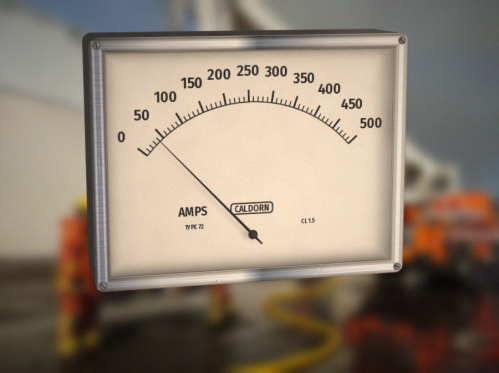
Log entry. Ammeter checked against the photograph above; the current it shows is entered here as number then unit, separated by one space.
40 A
